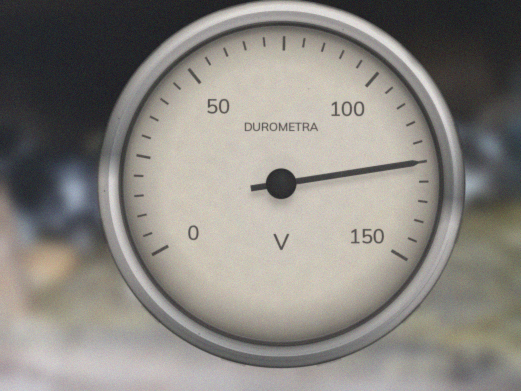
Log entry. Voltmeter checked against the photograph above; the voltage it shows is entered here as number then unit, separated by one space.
125 V
